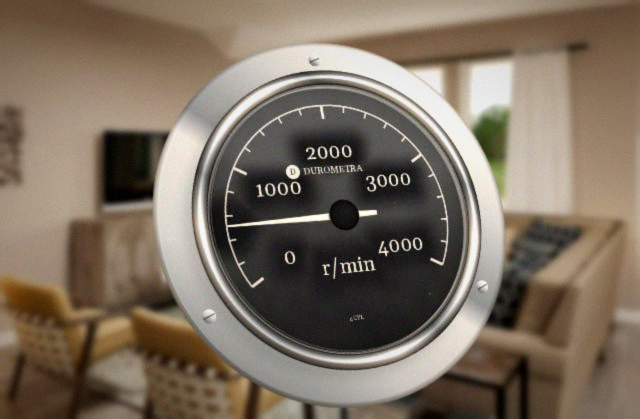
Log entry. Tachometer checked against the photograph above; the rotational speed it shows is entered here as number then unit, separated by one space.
500 rpm
